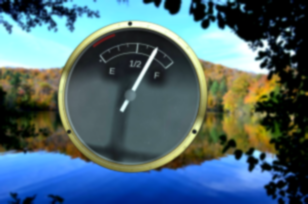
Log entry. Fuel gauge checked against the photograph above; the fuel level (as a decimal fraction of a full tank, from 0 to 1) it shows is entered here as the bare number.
0.75
